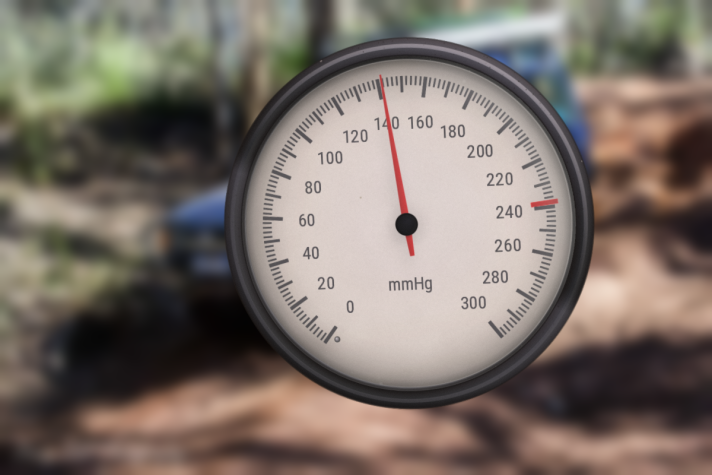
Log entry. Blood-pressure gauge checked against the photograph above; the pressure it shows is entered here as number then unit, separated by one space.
142 mmHg
